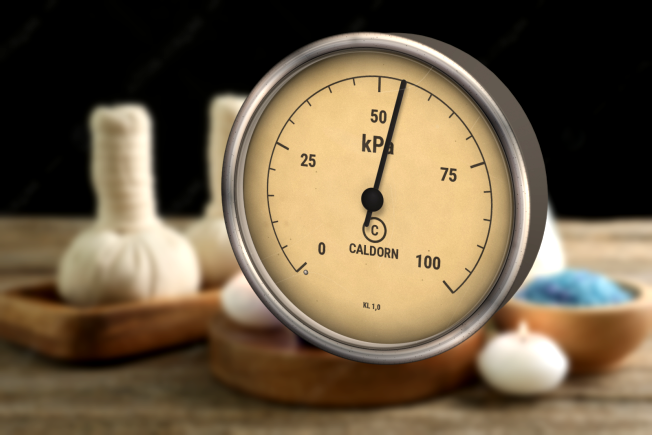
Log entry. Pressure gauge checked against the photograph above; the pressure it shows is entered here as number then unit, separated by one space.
55 kPa
